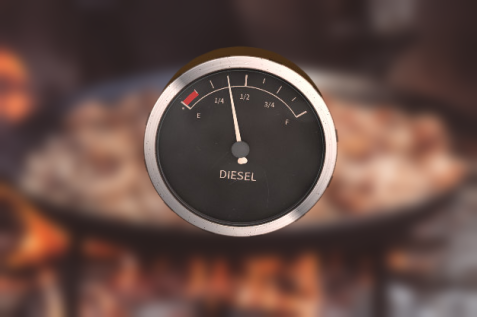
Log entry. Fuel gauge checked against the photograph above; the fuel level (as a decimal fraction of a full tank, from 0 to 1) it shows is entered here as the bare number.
0.375
